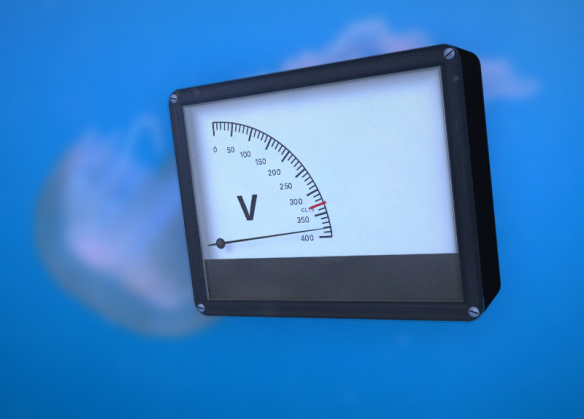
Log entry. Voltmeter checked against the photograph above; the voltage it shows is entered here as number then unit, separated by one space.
380 V
